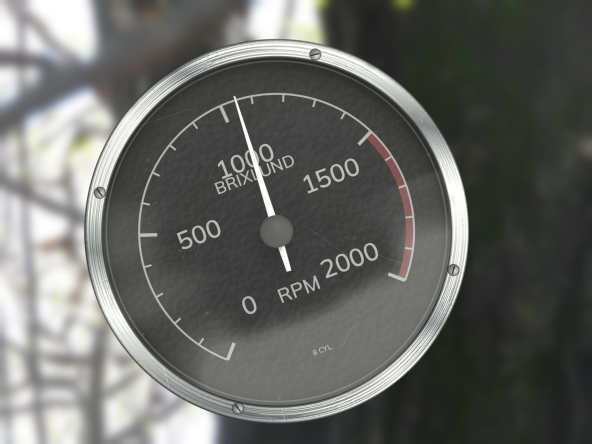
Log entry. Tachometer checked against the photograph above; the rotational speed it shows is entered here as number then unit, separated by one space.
1050 rpm
